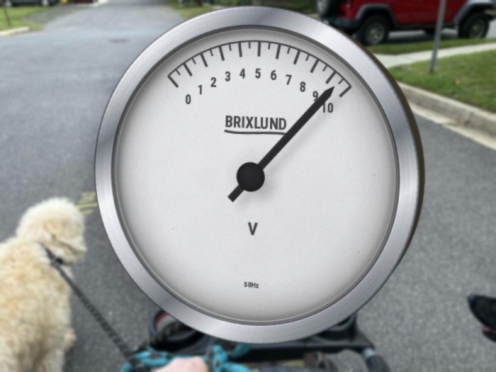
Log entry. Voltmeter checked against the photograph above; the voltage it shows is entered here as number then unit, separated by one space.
9.5 V
